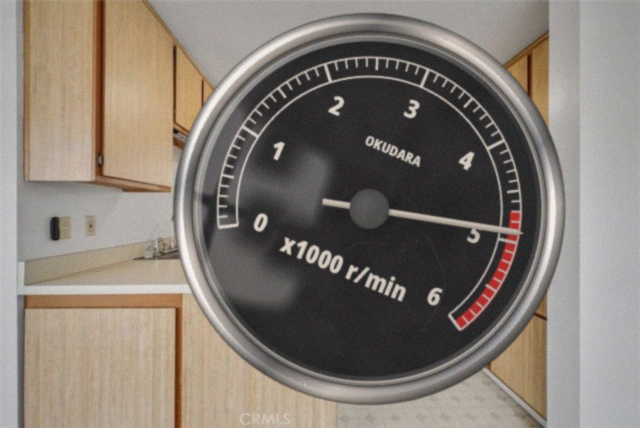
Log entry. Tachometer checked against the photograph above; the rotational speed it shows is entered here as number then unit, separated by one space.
4900 rpm
